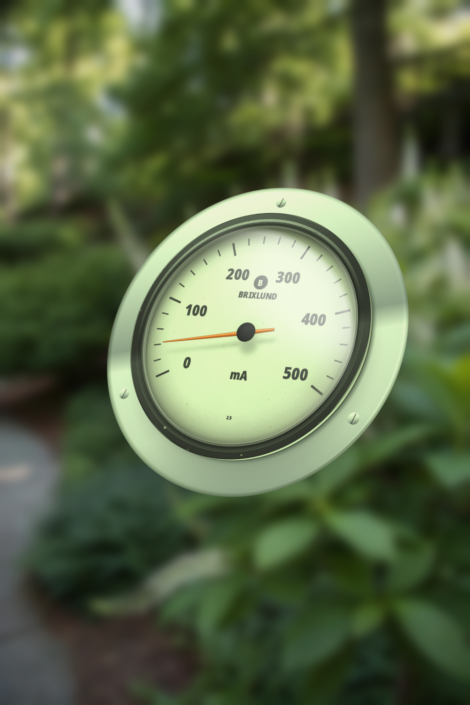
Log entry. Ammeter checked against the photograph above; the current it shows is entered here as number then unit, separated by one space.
40 mA
